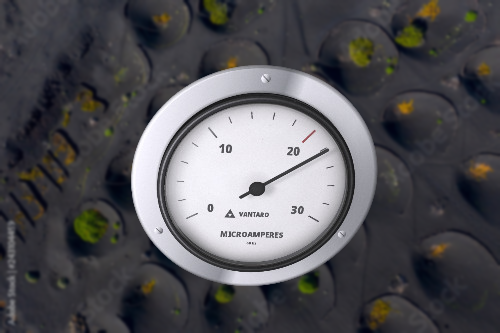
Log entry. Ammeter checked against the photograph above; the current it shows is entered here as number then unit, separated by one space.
22 µA
